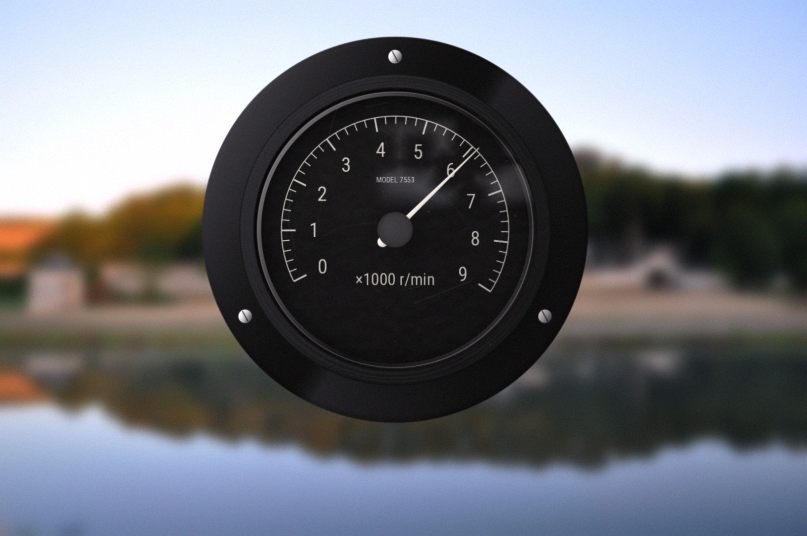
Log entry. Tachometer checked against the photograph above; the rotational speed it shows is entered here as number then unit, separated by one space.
6100 rpm
